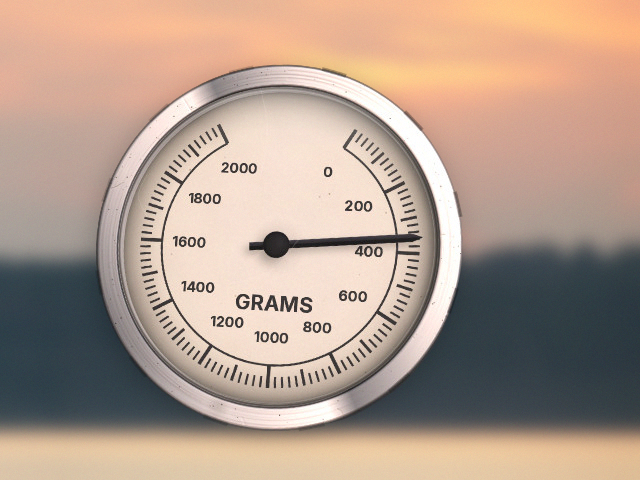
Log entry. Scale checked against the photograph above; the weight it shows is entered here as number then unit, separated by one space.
360 g
